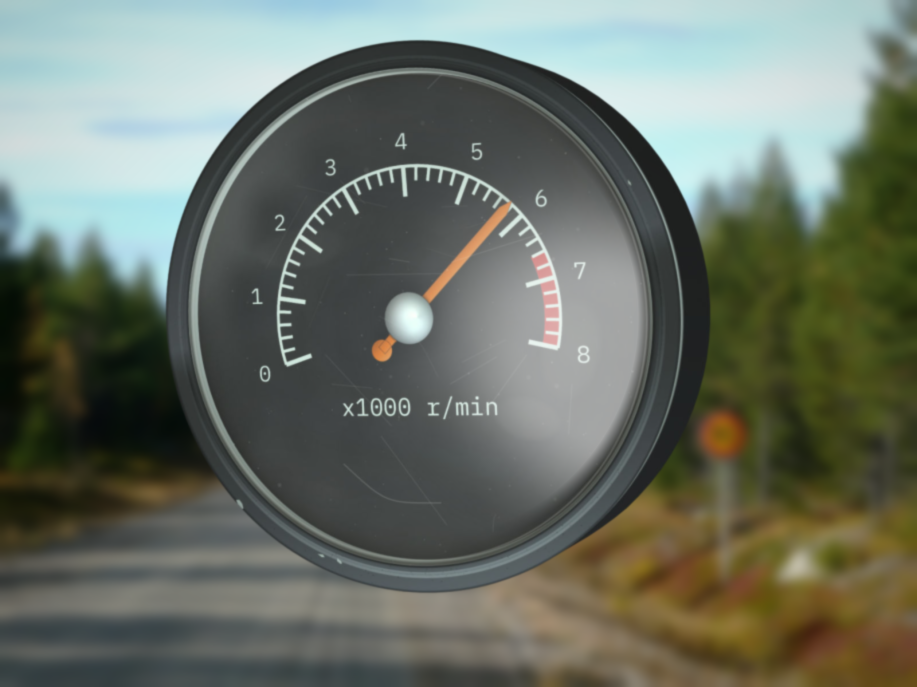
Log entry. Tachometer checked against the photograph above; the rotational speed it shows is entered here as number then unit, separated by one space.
5800 rpm
